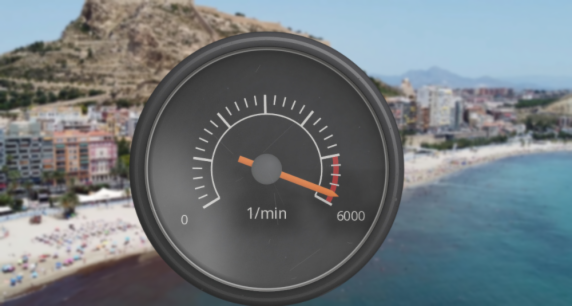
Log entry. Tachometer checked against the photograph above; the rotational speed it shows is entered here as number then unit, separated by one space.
5800 rpm
